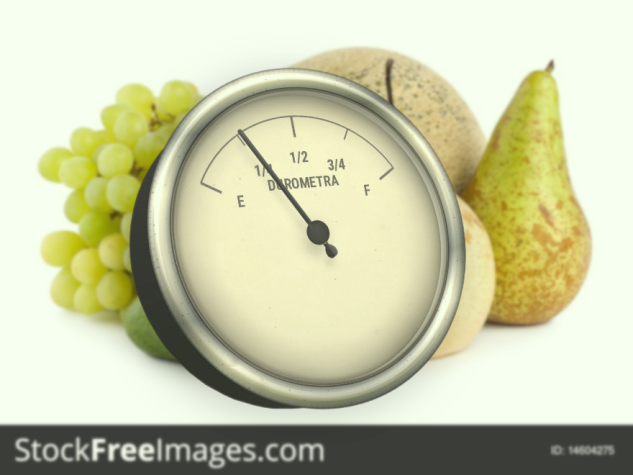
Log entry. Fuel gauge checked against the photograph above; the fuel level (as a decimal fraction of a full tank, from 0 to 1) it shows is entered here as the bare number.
0.25
